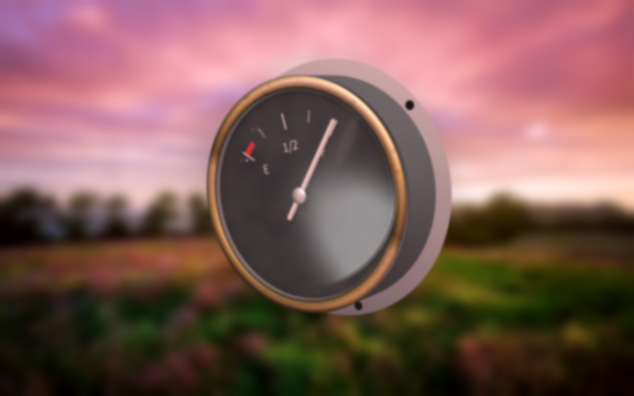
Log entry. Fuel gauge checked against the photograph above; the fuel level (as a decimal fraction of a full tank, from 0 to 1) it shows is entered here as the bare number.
1
